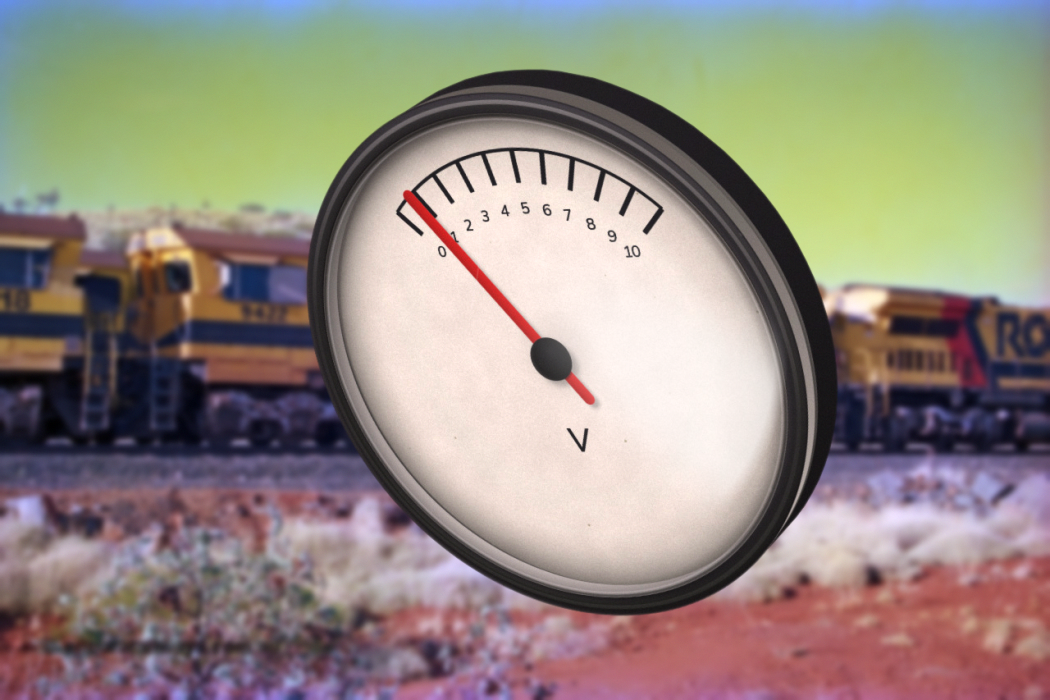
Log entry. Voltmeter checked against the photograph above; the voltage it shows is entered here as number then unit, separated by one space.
1 V
